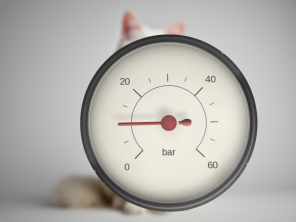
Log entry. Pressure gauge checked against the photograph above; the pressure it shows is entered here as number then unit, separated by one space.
10 bar
